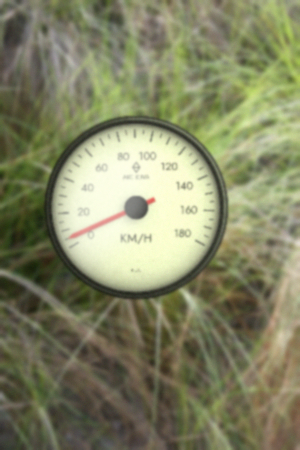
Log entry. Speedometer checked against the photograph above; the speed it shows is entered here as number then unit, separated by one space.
5 km/h
